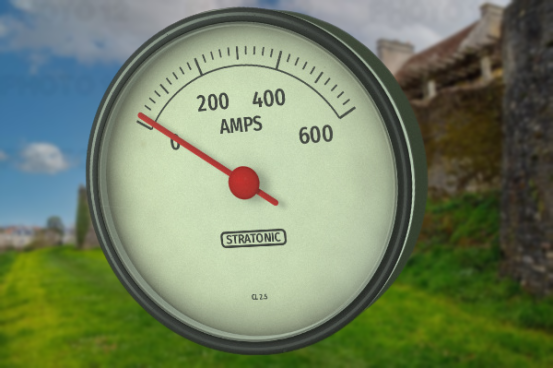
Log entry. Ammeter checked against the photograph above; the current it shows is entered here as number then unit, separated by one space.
20 A
